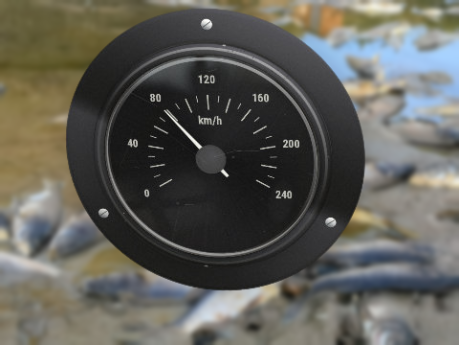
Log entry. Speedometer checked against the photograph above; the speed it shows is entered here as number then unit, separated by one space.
80 km/h
